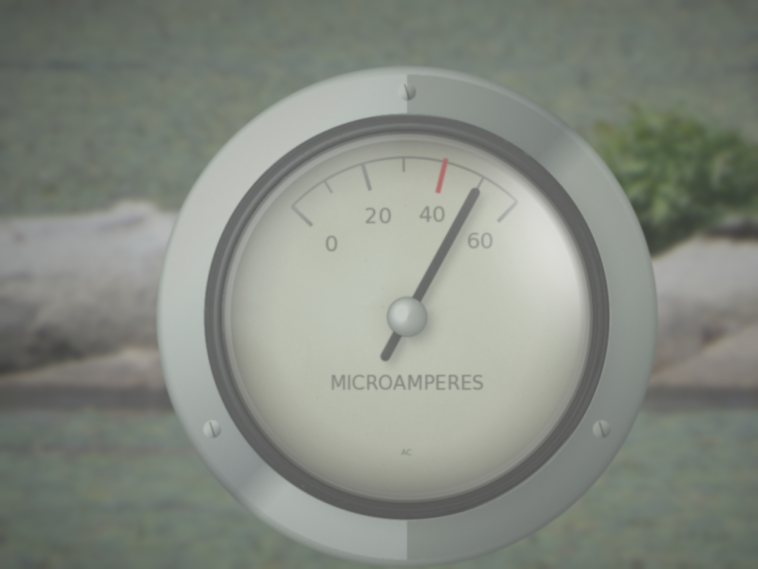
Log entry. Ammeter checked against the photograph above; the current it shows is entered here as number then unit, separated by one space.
50 µA
